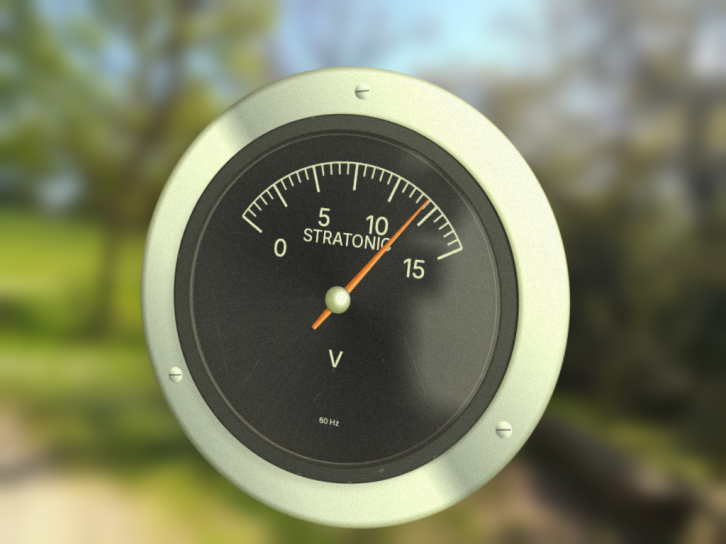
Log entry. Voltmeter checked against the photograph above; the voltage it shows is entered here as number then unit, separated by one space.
12 V
